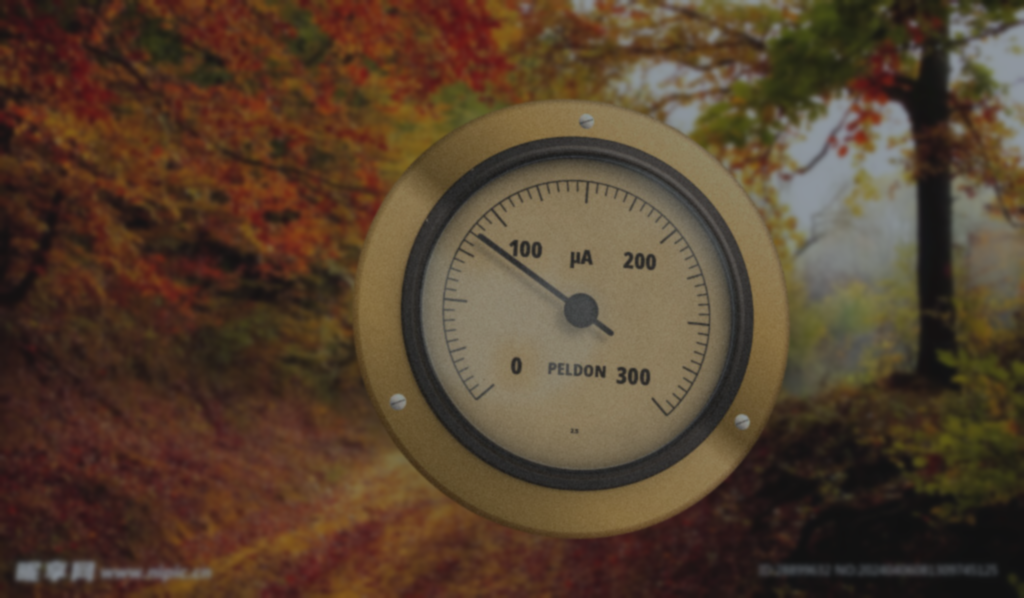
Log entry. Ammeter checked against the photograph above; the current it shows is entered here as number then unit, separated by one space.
85 µA
